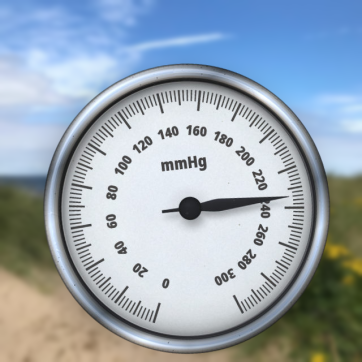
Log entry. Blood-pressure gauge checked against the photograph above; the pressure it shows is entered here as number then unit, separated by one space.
234 mmHg
